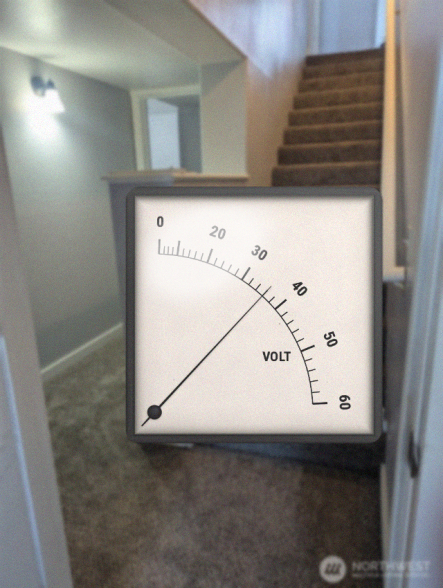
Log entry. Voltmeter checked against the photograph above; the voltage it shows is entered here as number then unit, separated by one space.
36 V
